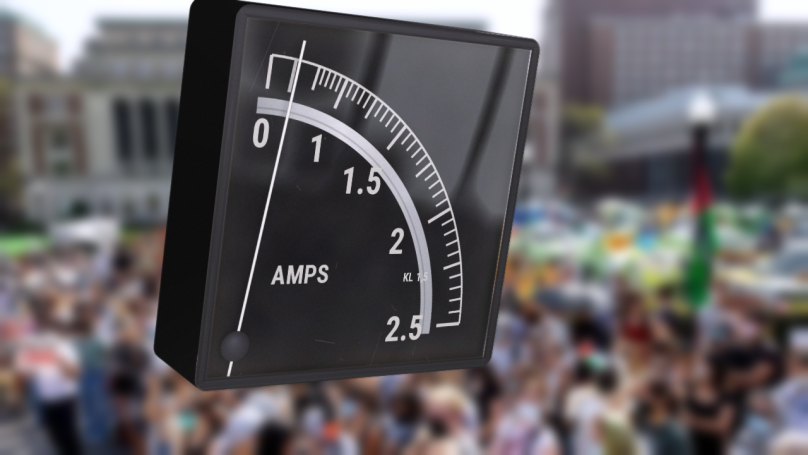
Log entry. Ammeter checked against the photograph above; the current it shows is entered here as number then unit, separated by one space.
0.5 A
